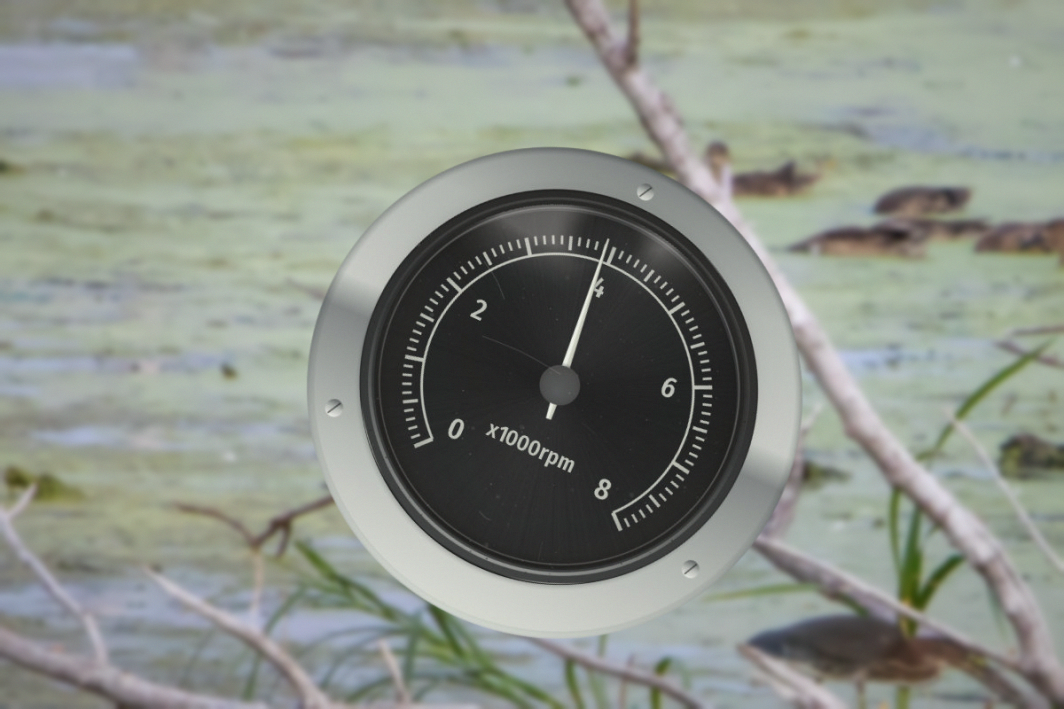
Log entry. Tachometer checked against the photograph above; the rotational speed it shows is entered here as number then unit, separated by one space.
3900 rpm
